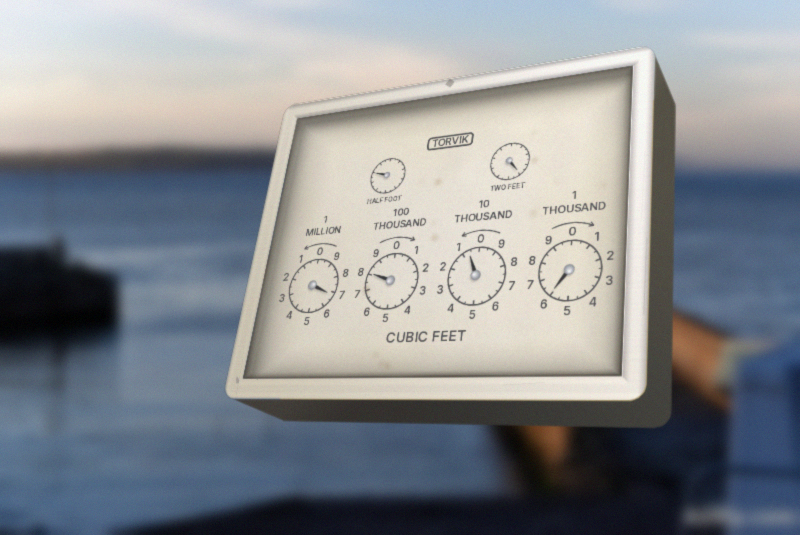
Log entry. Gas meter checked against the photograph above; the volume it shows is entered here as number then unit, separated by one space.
680600 ft³
